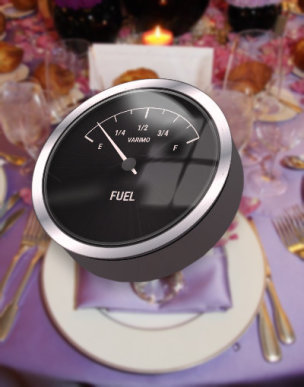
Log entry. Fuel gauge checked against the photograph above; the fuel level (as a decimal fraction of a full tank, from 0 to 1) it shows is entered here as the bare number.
0.125
